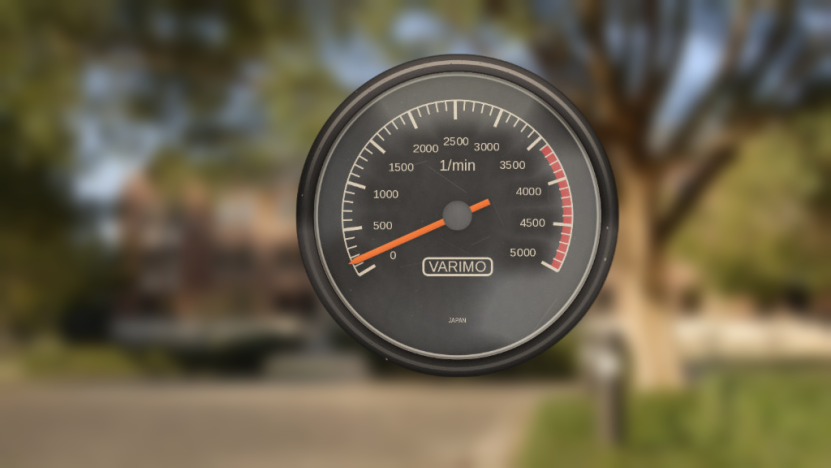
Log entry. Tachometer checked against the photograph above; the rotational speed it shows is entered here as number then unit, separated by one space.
150 rpm
